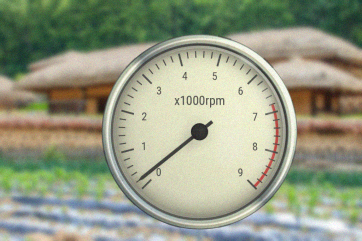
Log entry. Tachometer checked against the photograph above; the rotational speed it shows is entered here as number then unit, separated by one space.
200 rpm
